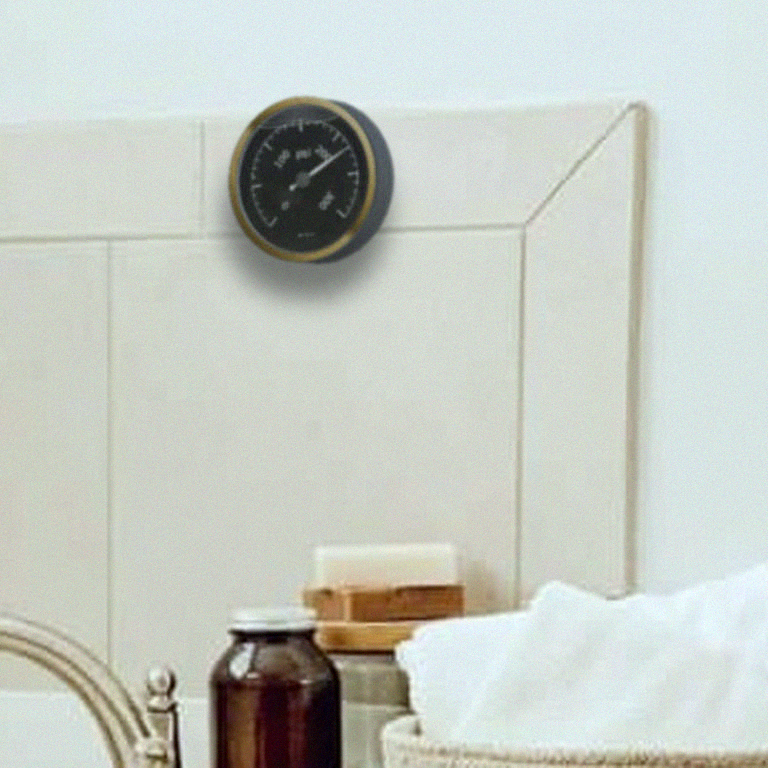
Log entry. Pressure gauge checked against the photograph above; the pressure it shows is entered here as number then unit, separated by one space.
220 psi
